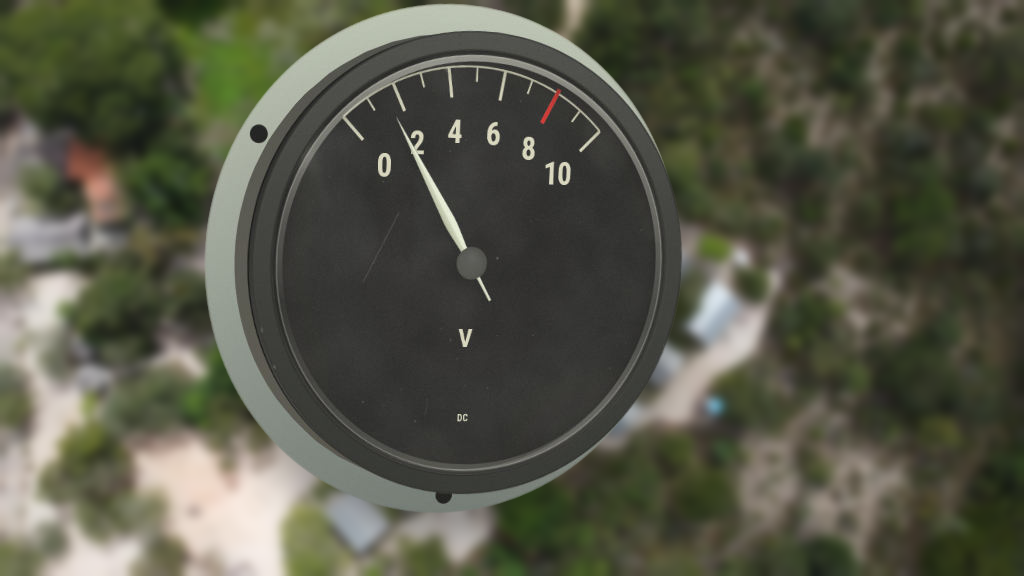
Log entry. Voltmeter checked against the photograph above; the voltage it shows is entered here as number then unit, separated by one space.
1.5 V
